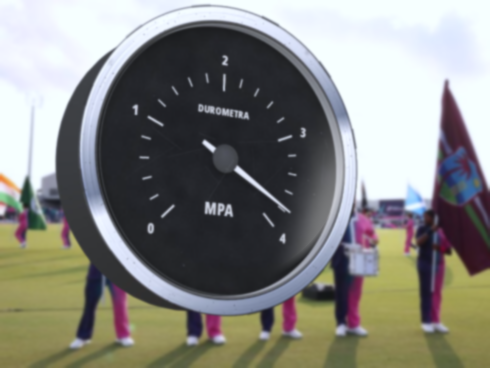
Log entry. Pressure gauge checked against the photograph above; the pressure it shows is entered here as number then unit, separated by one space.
3.8 MPa
